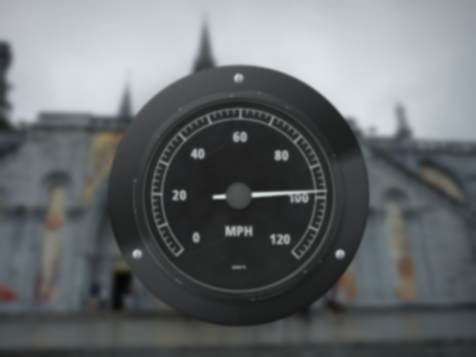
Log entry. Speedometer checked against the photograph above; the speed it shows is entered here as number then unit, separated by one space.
98 mph
